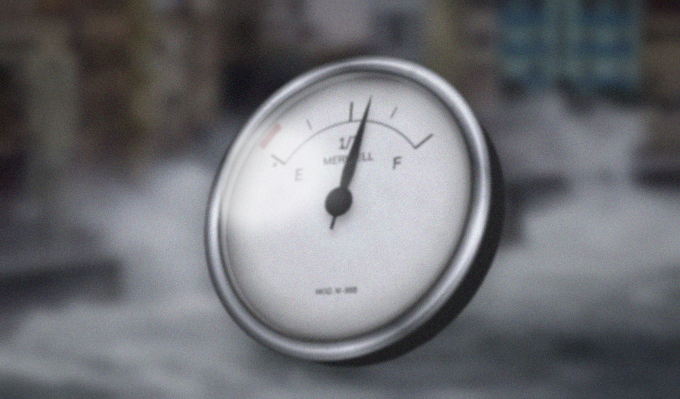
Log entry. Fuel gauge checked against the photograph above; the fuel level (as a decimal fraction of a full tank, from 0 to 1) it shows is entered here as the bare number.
0.625
